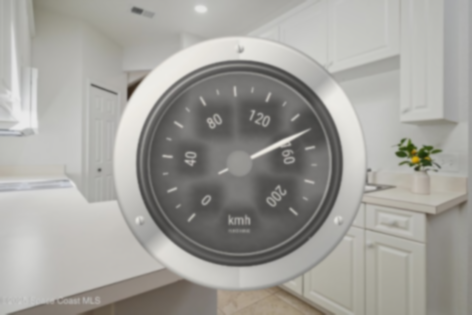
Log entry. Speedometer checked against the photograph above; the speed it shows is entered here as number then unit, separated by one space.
150 km/h
